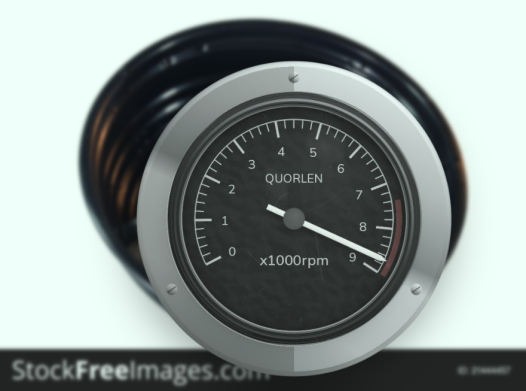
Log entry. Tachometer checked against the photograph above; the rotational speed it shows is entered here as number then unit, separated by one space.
8700 rpm
